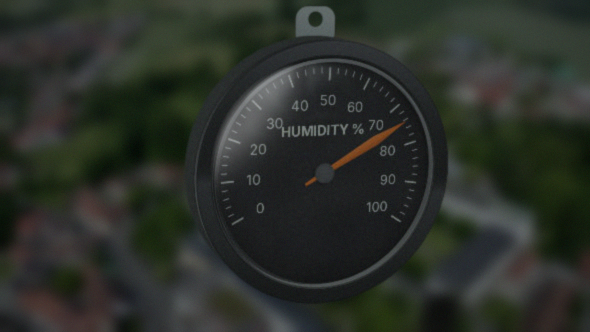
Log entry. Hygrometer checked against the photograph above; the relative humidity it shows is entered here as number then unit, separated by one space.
74 %
